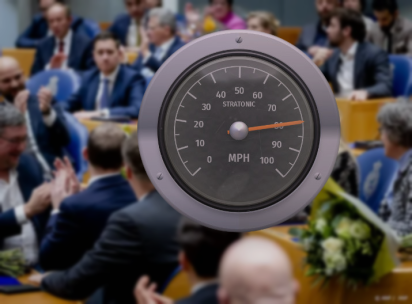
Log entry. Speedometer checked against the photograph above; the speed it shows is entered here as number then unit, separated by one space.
80 mph
